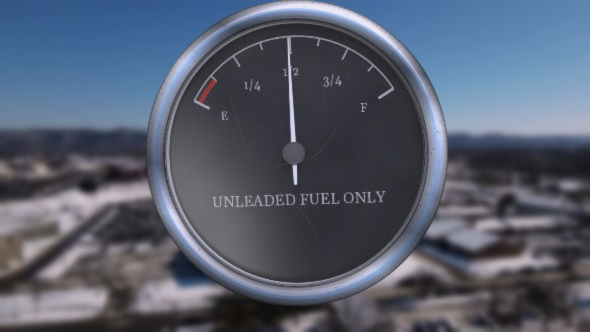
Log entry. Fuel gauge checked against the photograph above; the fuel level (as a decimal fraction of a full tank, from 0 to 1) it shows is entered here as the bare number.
0.5
